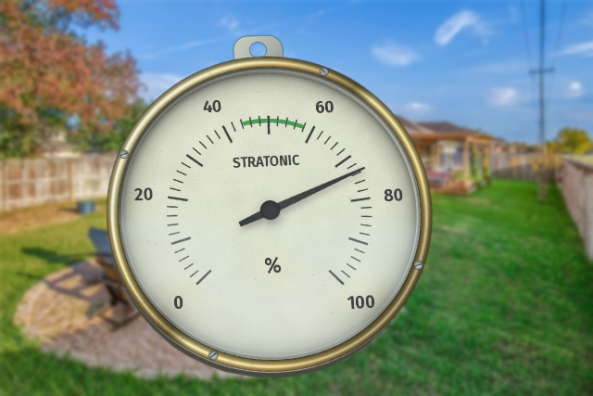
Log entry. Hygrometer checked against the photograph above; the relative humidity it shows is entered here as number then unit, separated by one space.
74 %
